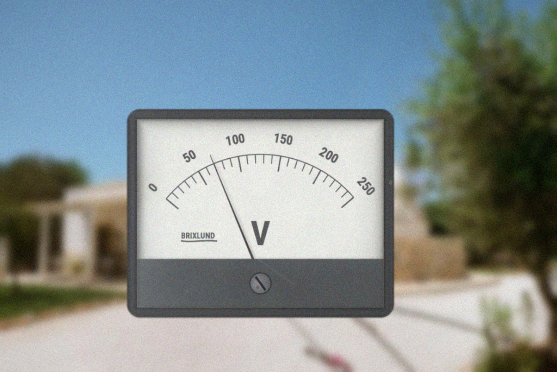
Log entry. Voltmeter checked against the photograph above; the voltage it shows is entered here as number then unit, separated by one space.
70 V
